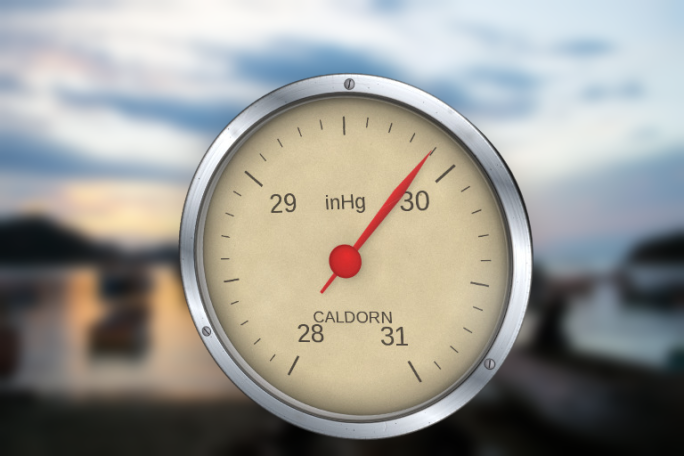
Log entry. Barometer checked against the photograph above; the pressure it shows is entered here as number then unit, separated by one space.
29.9 inHg
